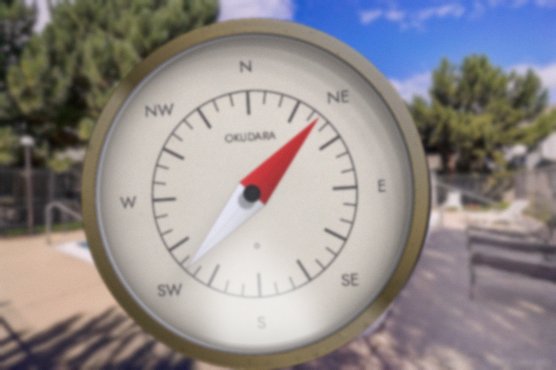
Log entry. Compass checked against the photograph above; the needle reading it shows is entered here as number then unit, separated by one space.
45 °
